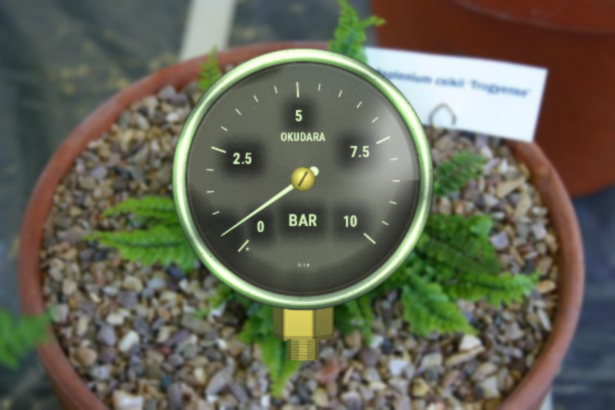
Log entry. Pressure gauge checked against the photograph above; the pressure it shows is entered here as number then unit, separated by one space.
0.5 bar
